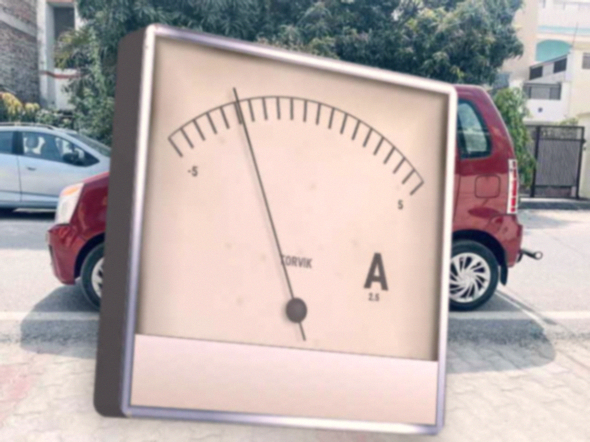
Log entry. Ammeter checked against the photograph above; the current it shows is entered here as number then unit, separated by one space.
-2.5 A
